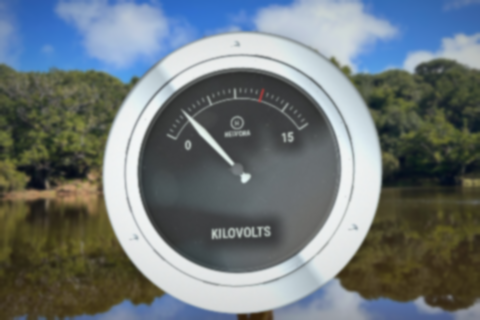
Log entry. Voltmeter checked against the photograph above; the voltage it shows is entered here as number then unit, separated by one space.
2.5 kV
